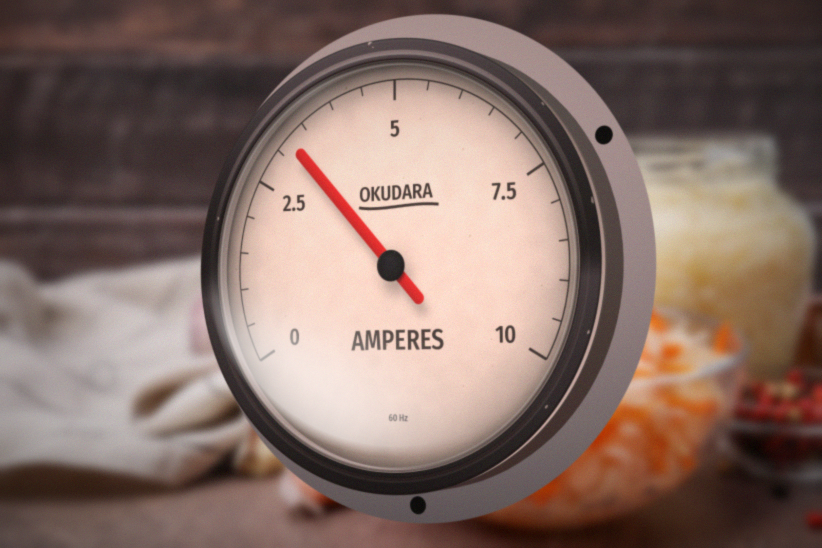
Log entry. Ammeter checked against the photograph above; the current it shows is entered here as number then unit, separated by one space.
3.25 A
